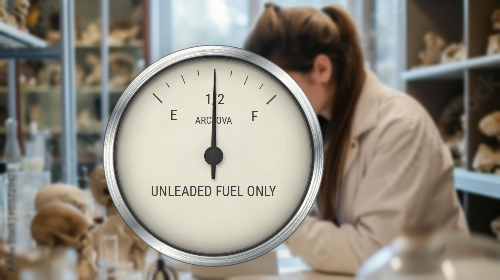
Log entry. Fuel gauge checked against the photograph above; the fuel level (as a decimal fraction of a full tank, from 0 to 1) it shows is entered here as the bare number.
0.5
